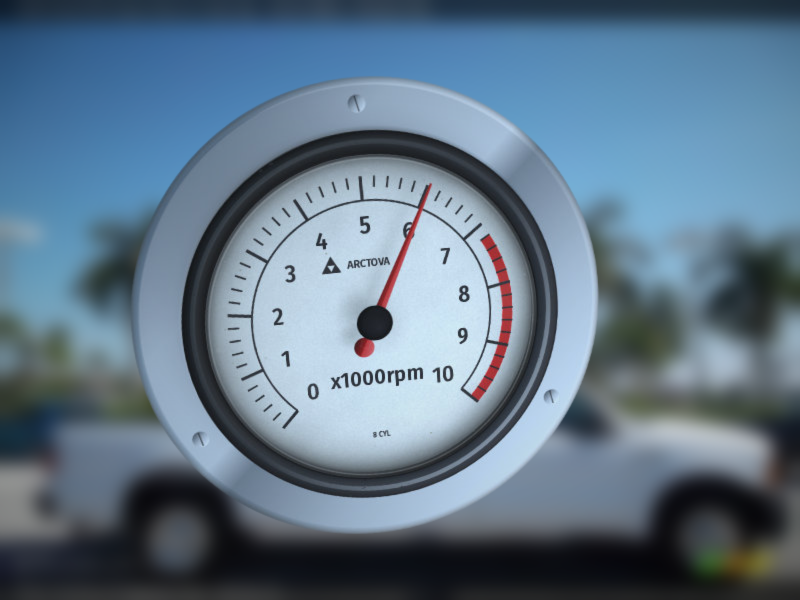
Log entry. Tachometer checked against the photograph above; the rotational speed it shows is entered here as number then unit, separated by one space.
6000 rpm
